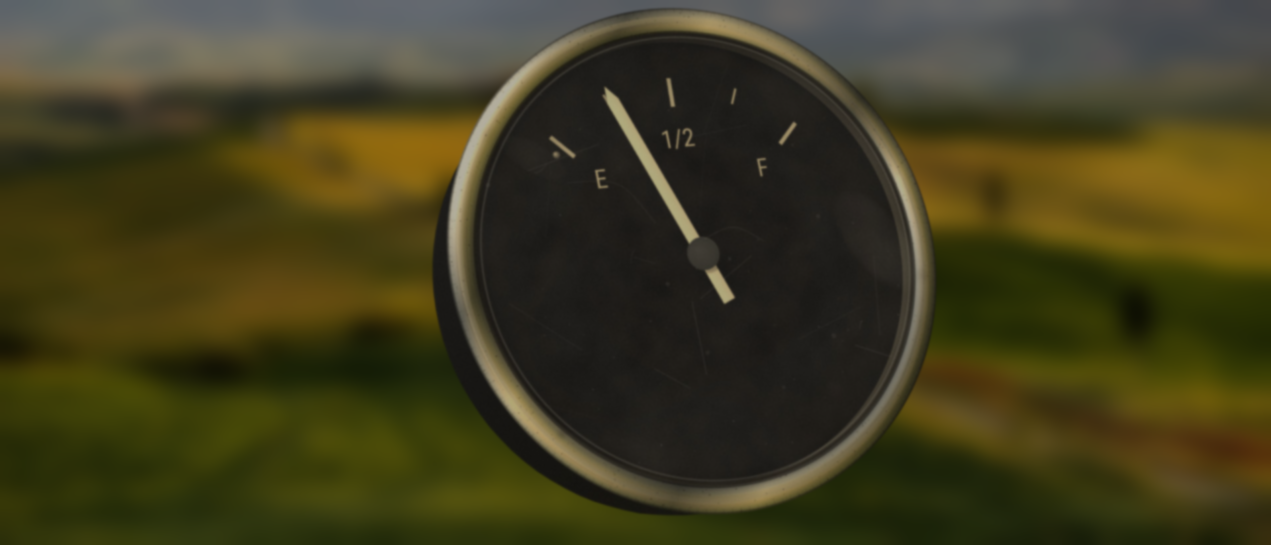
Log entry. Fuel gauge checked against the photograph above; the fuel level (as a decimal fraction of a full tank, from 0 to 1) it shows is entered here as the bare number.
0.25
